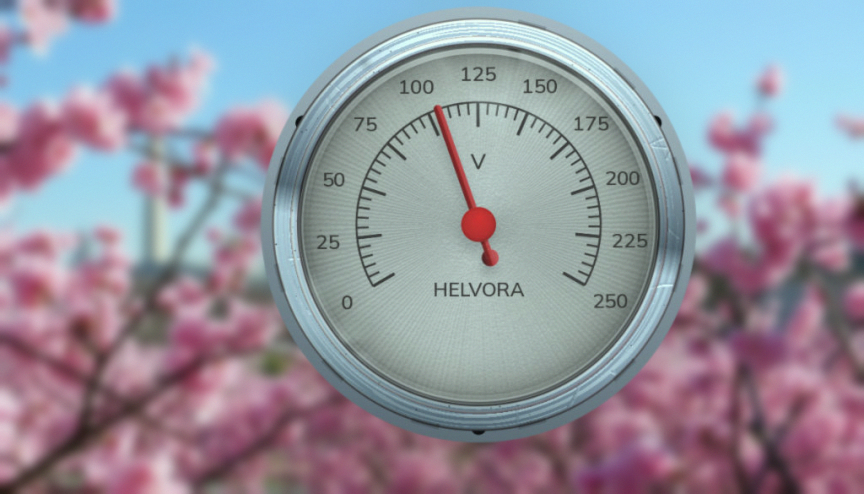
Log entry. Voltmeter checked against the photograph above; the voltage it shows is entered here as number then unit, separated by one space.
105 V
